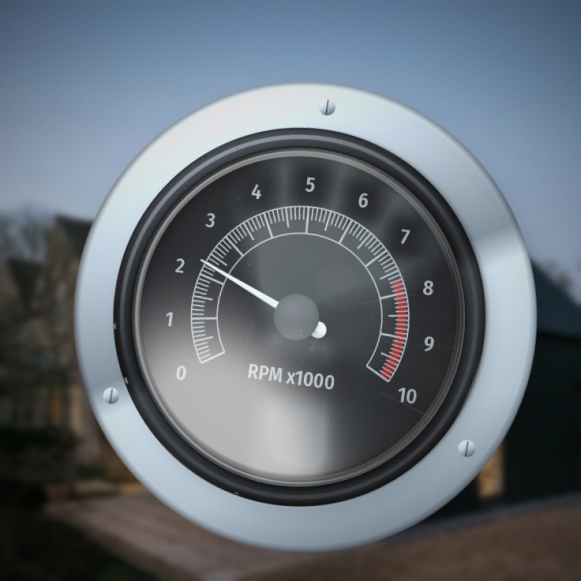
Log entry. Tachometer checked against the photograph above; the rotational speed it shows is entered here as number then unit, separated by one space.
2300 rpm
